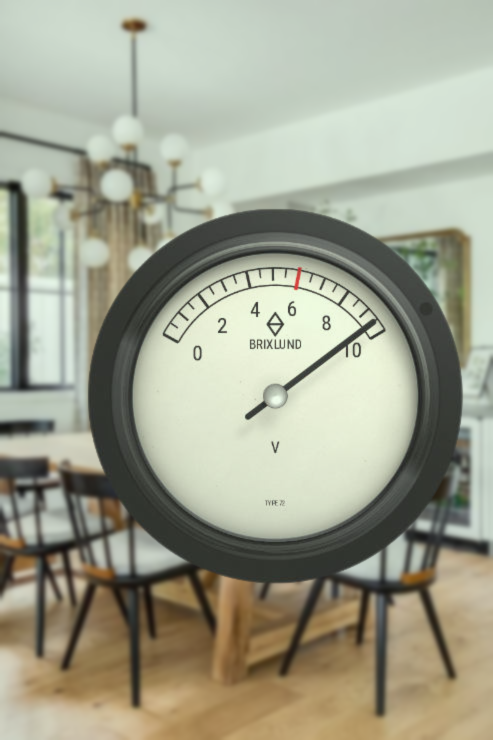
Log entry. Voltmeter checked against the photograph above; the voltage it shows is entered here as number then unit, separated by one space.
9.5 V
